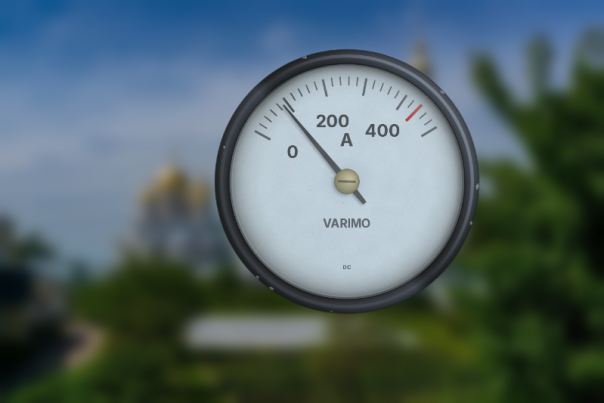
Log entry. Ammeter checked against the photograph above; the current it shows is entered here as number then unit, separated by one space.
90 A
